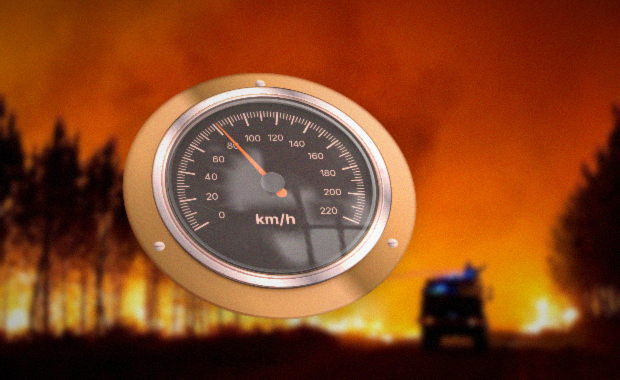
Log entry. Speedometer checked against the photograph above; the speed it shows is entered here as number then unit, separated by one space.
80 km/h
